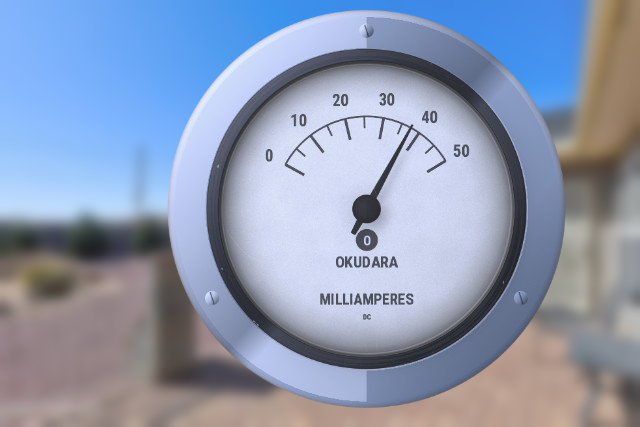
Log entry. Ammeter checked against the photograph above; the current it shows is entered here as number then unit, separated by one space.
37.5 mA
